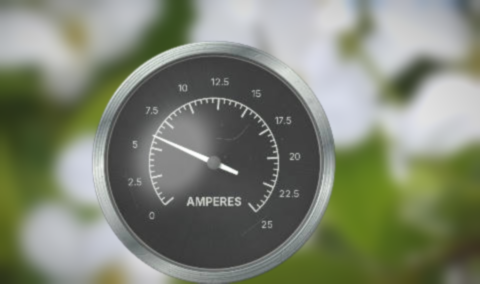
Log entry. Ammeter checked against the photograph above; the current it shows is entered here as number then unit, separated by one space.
6 A
